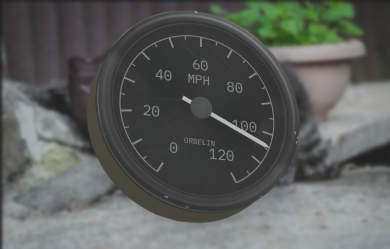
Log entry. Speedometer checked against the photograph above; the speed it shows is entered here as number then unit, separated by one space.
105 mph
